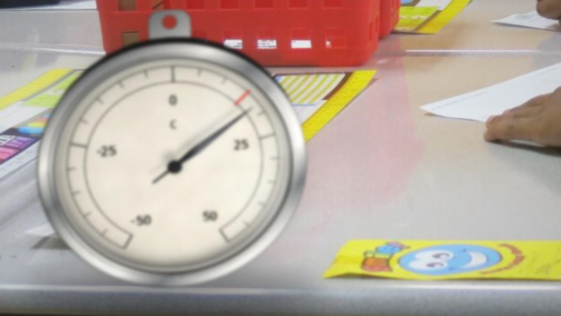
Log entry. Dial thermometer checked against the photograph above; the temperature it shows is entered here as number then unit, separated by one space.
17.5 °C
